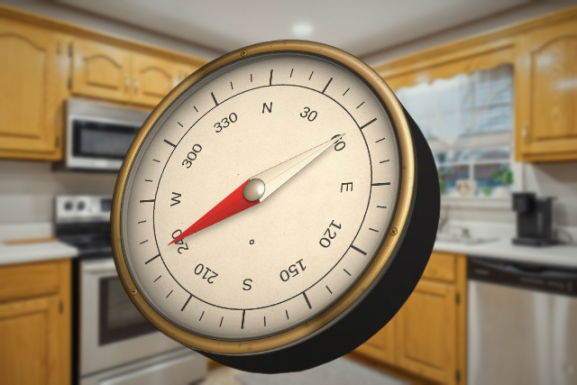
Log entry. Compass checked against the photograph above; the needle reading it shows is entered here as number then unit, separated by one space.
240 °
